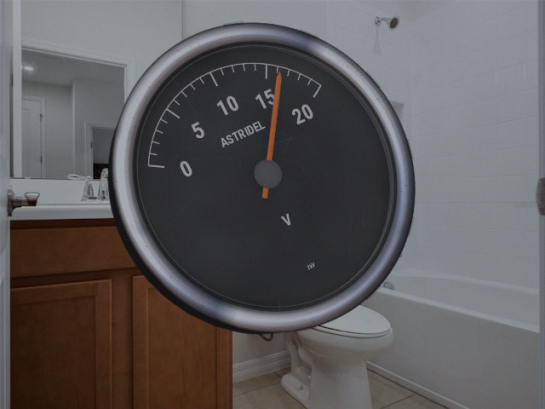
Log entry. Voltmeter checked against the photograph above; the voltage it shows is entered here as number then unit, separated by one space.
16 V
